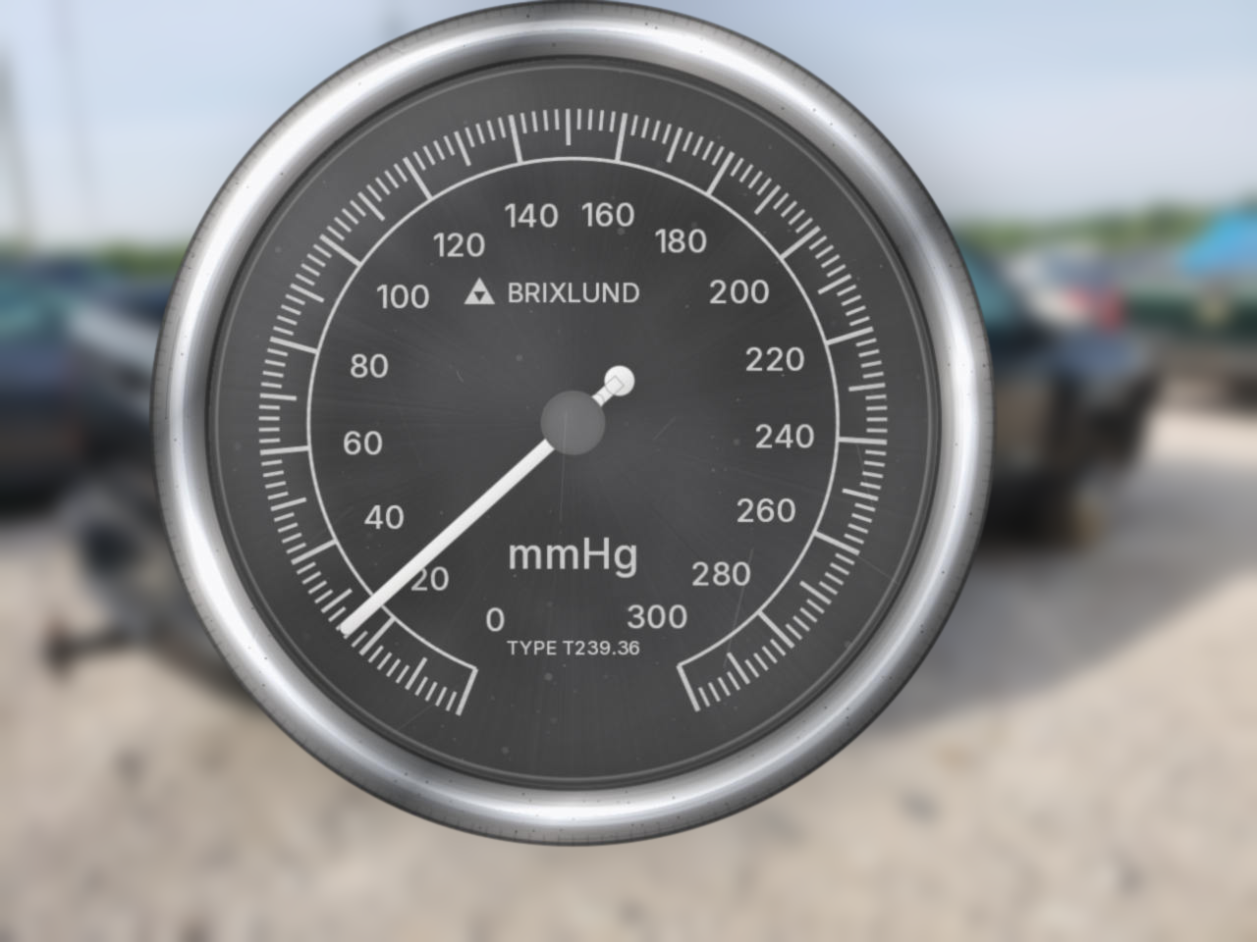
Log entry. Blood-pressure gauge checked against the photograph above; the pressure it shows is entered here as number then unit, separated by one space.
25 mmHg
